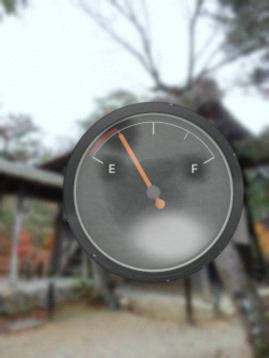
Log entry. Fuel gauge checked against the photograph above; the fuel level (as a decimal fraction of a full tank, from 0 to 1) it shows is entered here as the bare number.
0.25
